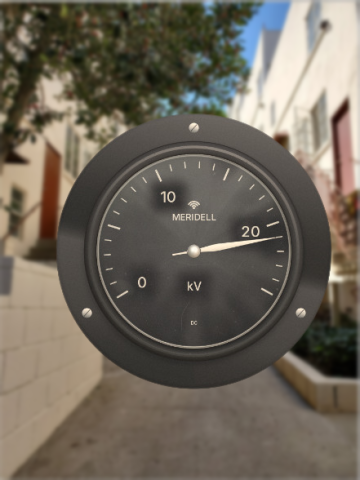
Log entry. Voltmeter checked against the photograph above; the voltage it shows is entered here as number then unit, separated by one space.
21 kV
